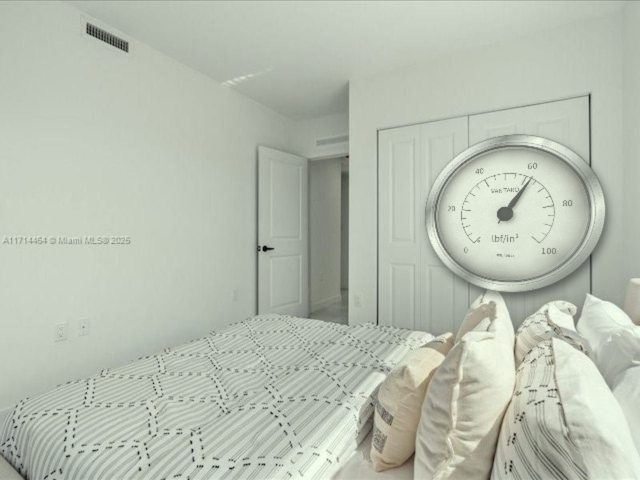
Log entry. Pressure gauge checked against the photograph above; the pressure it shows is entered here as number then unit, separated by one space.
62.5 psi
